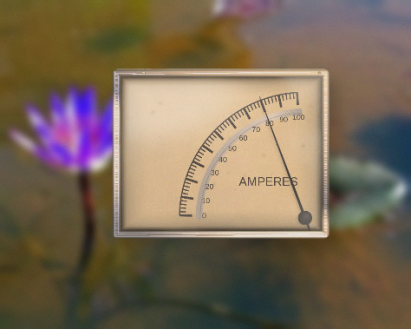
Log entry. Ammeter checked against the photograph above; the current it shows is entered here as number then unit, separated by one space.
80 A
